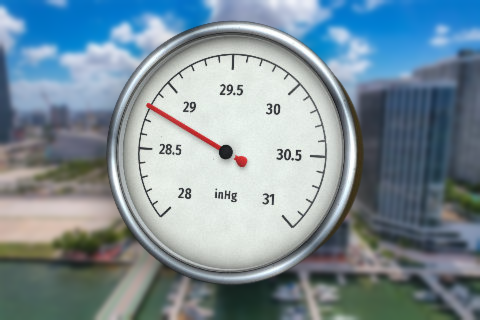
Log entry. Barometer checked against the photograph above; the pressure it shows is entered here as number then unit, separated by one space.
28.8 inHg
